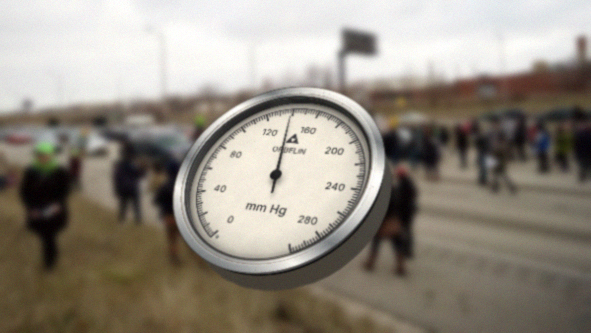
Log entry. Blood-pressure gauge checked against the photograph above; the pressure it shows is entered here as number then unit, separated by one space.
140 mmHg
